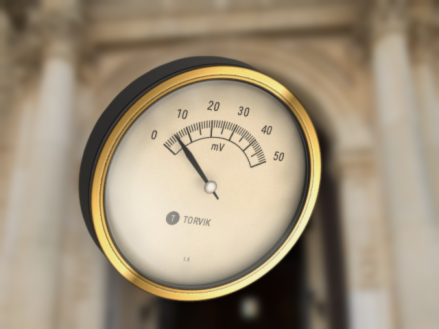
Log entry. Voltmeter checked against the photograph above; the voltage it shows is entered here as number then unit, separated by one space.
5 mV
